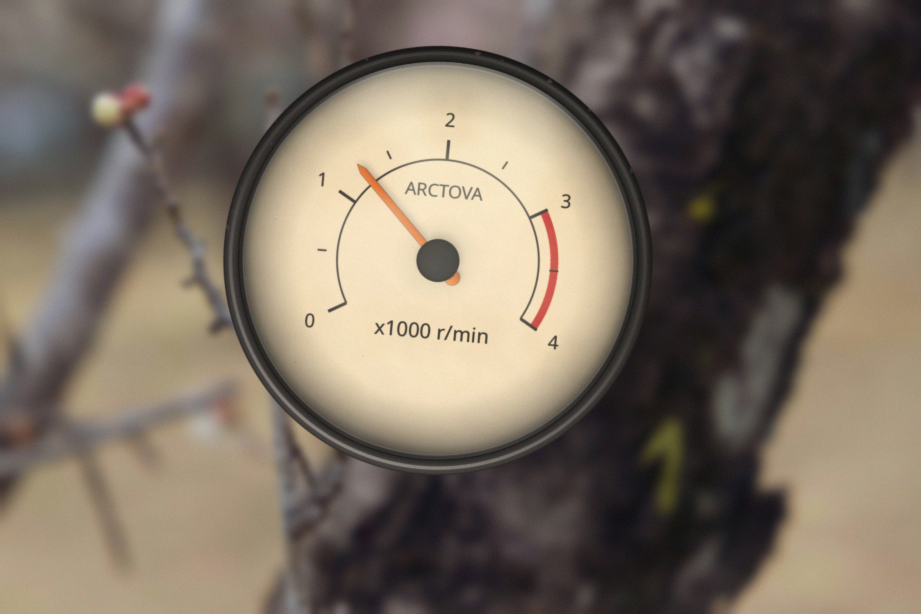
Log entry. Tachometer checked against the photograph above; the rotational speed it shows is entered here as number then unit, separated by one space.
1250 rpm
